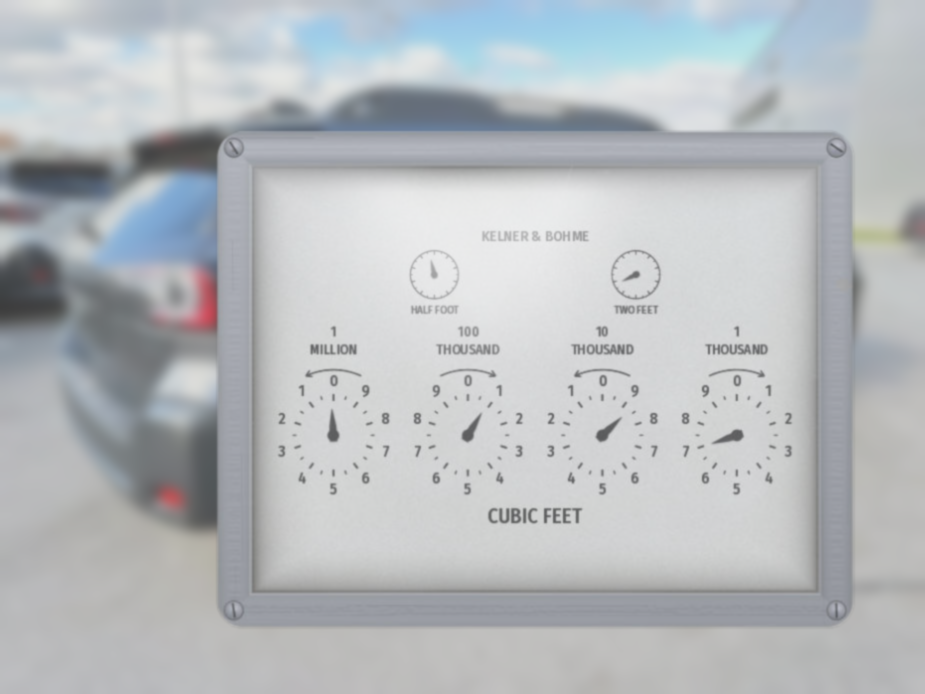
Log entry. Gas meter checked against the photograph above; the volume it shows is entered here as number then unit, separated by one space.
8700 ft³
